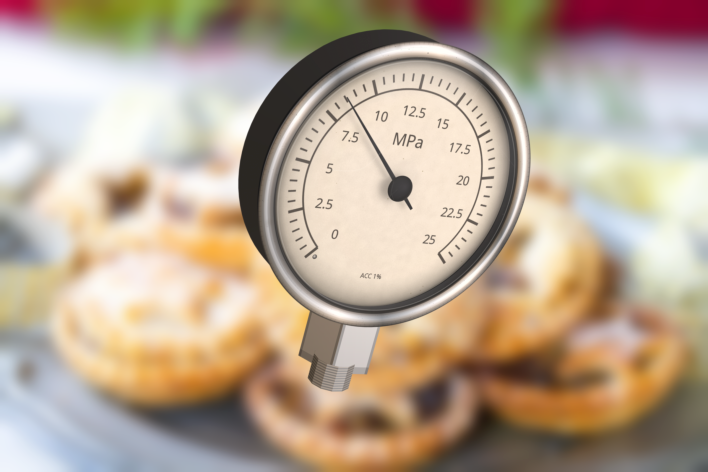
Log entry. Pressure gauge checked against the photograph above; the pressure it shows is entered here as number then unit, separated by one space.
8.5 MPa
